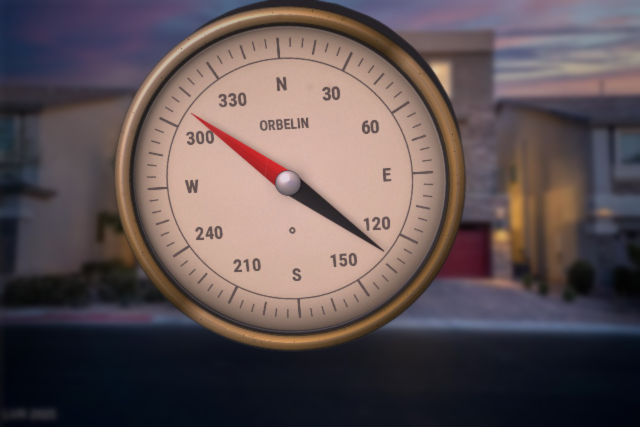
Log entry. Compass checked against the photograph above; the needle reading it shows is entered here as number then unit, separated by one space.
310 °
